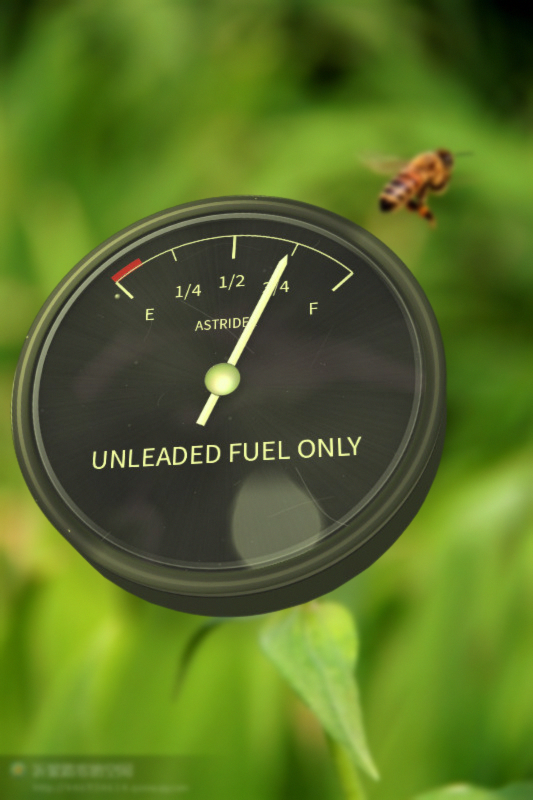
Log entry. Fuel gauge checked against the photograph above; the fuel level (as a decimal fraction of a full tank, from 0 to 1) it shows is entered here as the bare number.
0.75
